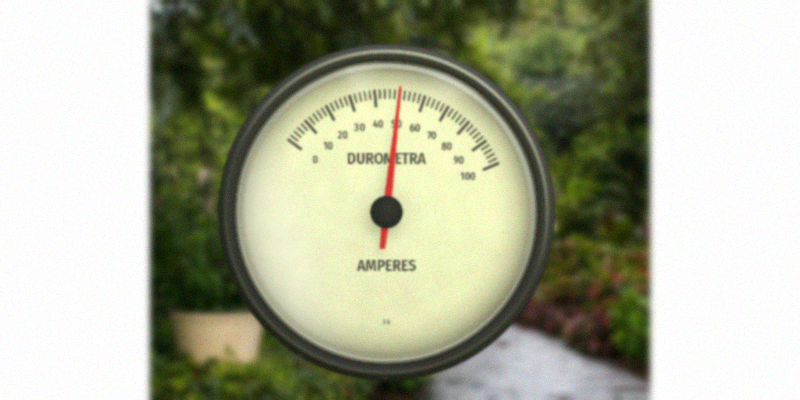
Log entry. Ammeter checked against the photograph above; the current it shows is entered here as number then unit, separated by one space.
50 A
